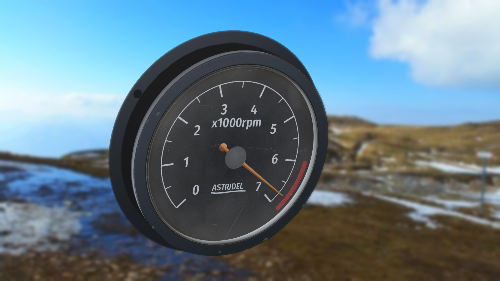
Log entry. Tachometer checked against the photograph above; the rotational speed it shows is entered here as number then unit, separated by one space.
6750 rpm
